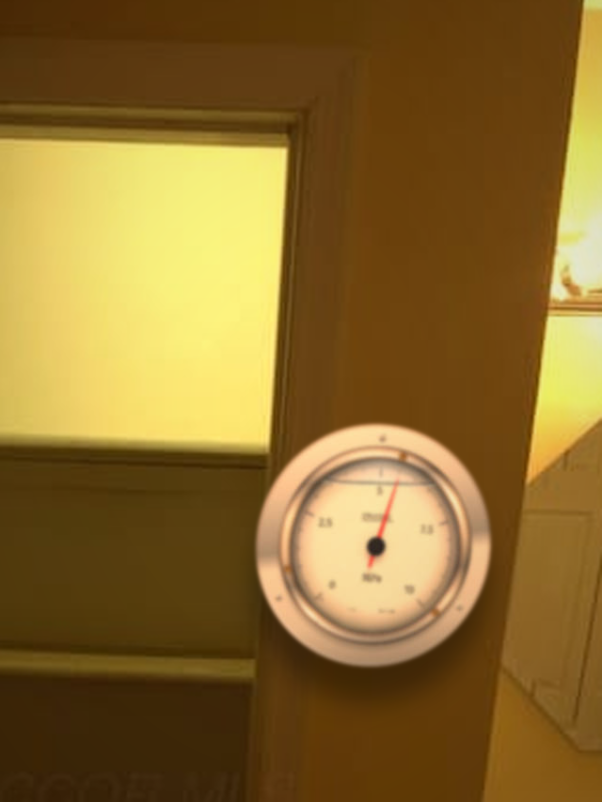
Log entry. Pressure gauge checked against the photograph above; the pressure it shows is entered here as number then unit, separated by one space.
5.5 MPa
